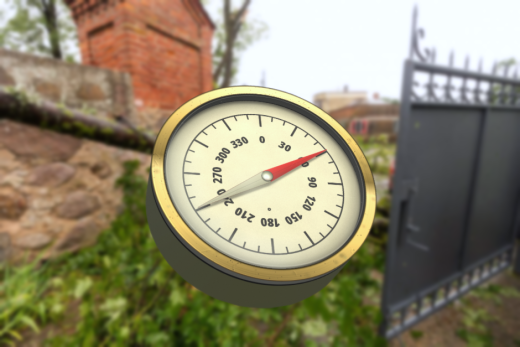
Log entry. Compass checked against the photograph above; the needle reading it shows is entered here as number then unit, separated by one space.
60 °
